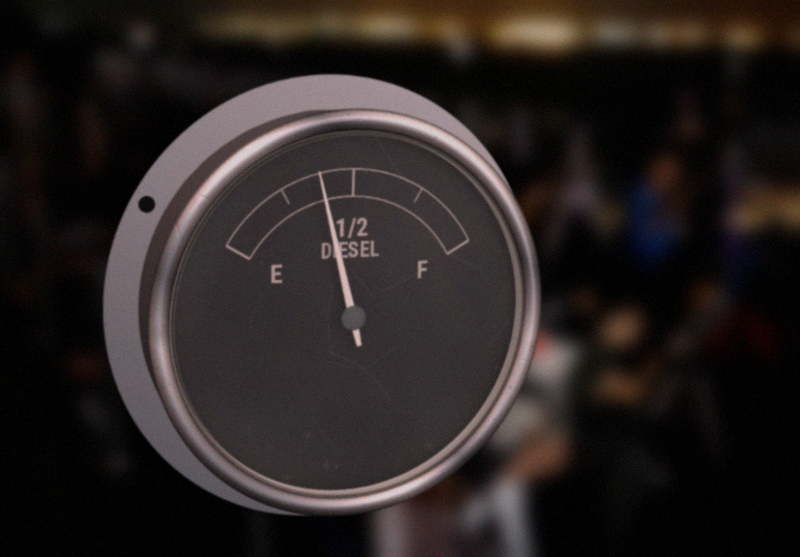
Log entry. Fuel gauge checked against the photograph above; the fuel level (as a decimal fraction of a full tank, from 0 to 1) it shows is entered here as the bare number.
0.375
